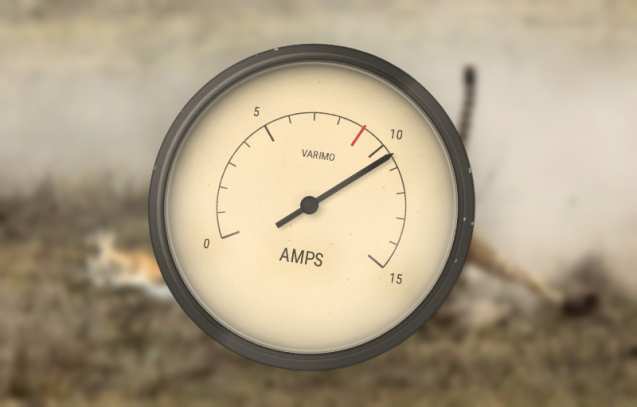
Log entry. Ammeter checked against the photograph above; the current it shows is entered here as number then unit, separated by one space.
10.5 A
